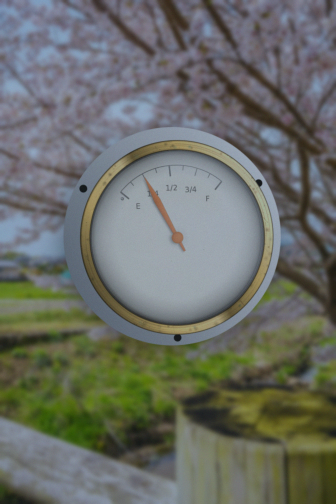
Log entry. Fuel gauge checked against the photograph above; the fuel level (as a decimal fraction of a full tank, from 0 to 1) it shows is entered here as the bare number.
0.25
